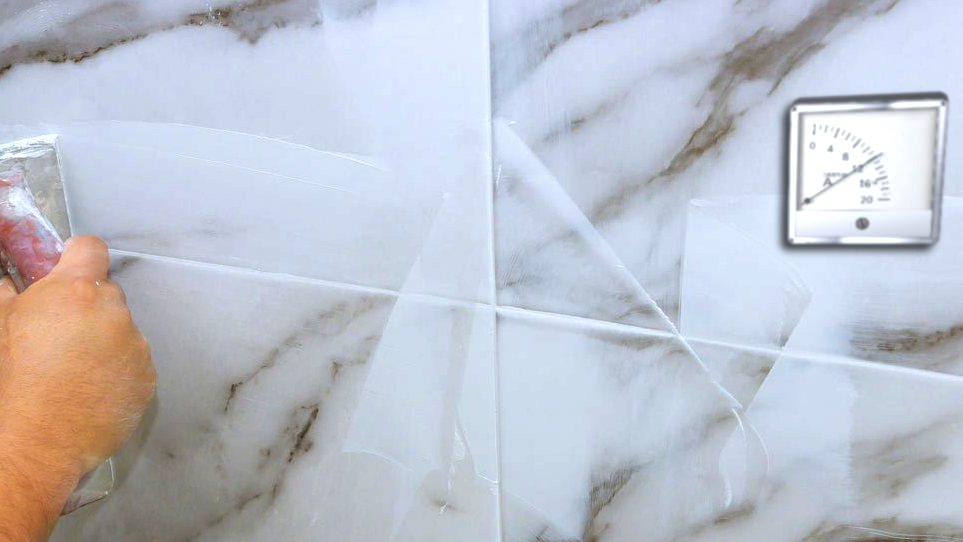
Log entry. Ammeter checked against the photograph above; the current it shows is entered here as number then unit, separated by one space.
12 A
